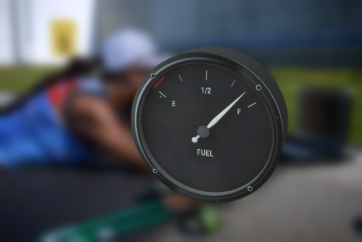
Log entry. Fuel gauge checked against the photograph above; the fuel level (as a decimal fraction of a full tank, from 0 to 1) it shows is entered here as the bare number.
0.875
